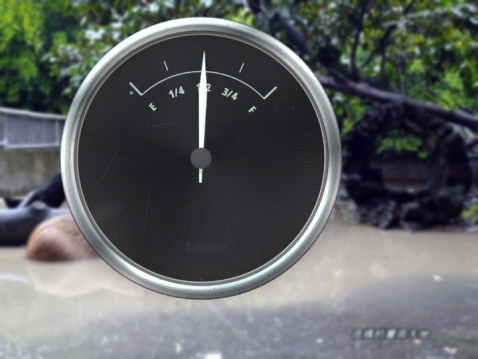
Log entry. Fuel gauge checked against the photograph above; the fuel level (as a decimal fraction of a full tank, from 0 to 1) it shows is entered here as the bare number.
0.5
